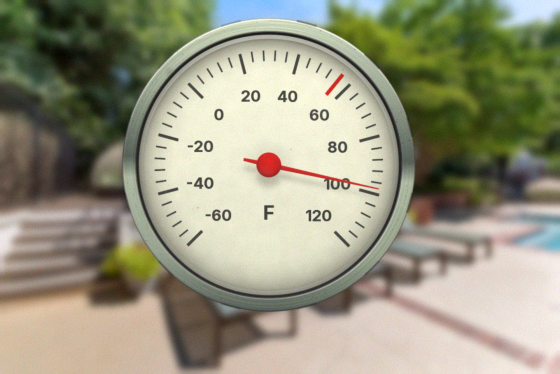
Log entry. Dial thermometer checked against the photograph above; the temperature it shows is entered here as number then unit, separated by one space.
98 °F
